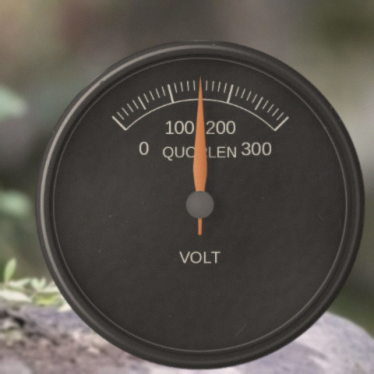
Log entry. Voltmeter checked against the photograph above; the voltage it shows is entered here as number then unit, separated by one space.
150 V
